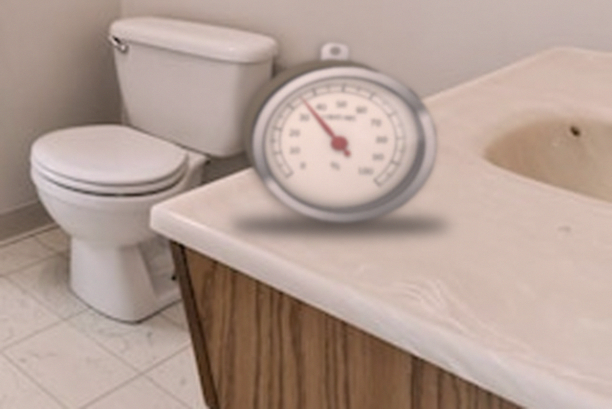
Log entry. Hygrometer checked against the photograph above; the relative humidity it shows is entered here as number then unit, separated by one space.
35 %
